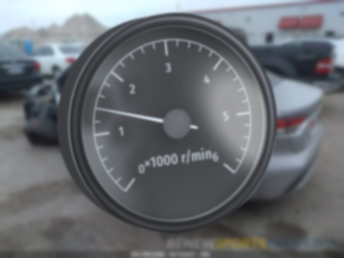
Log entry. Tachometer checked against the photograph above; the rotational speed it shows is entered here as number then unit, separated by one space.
1400 rpm
